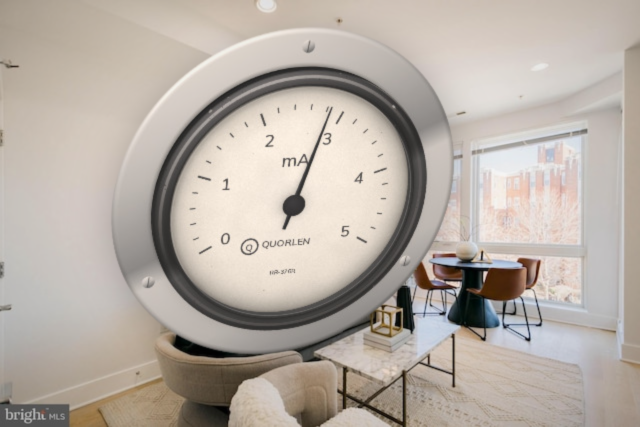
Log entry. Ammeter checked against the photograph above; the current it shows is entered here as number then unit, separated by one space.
2.8 mA
